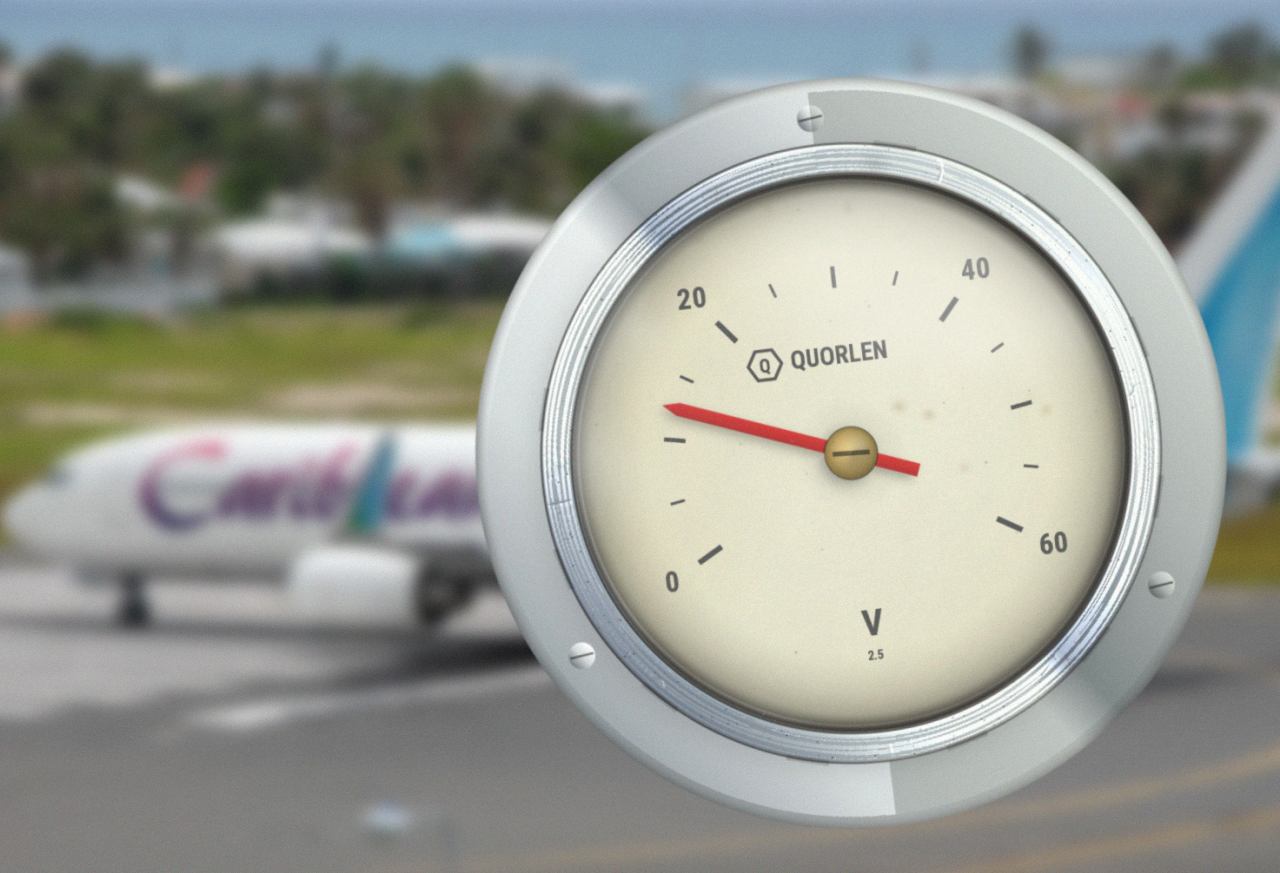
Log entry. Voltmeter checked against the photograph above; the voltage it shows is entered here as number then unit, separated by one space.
12.5 V
